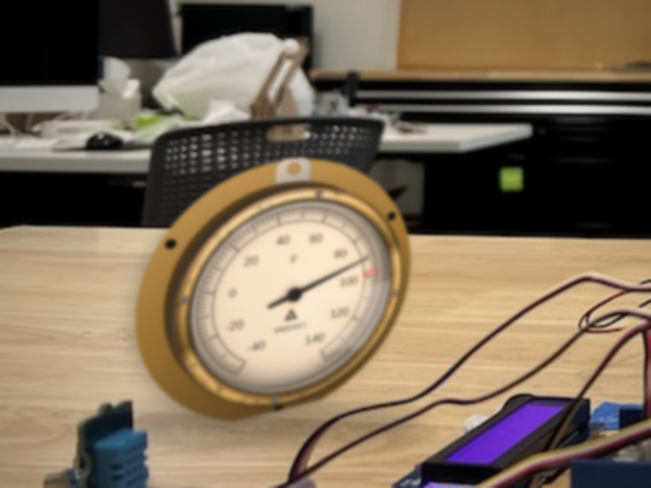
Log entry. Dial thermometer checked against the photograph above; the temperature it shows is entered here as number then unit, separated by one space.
90 °F
